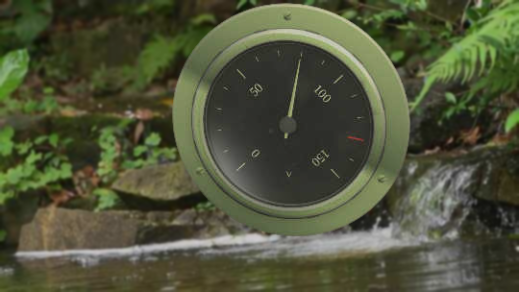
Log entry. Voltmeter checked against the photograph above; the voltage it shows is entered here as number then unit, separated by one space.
80 V
